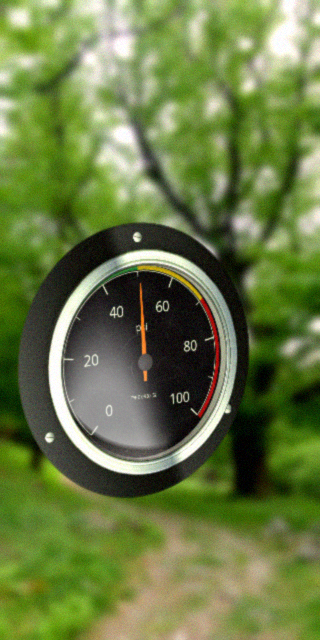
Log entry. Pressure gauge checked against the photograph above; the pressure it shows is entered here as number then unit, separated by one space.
50 psi
